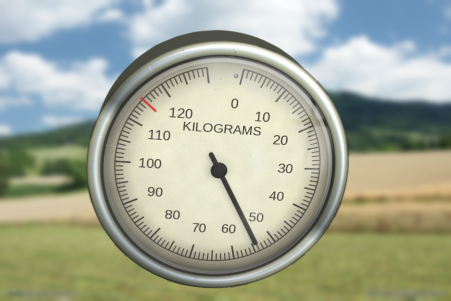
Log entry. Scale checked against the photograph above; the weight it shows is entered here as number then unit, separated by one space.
54 kg
